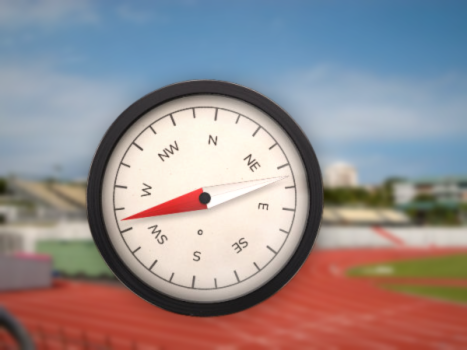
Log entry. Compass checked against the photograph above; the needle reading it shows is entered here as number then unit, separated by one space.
247.5 °
